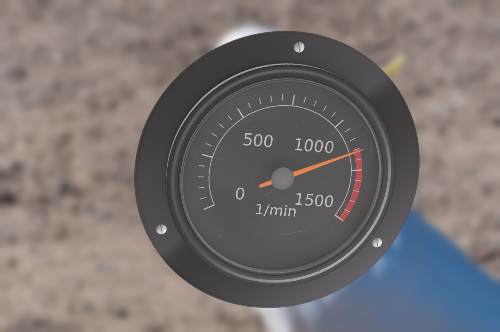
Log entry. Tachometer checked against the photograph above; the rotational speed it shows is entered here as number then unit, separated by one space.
1150 rpm
